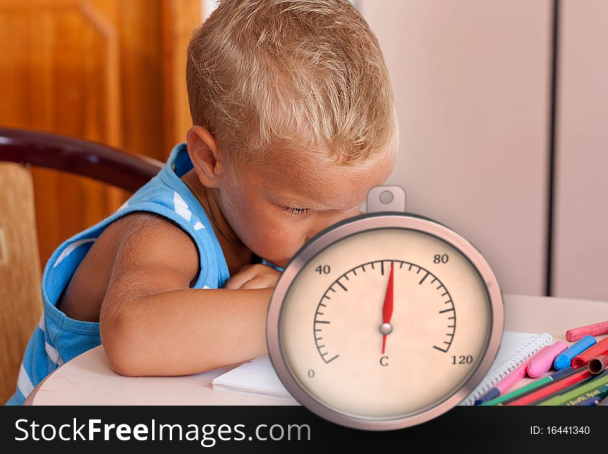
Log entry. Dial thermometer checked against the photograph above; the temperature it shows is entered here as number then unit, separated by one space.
64 °C
